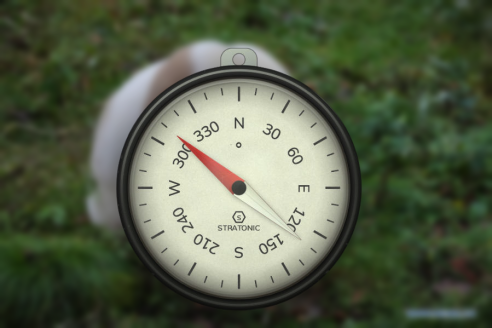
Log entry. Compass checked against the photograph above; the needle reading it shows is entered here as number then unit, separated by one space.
310 °
